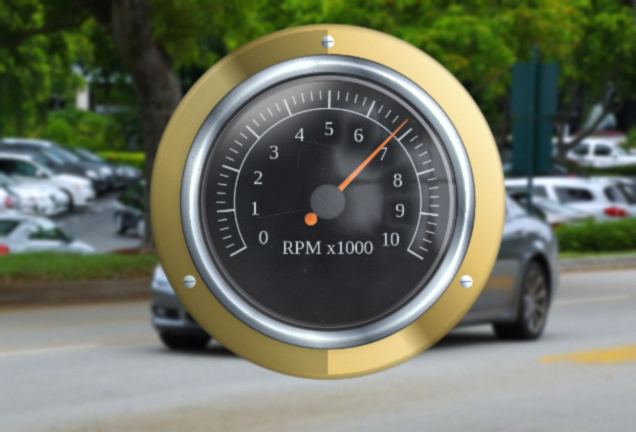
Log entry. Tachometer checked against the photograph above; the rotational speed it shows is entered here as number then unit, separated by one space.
6800 rpm
